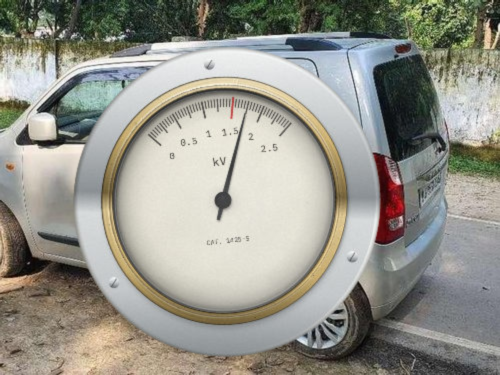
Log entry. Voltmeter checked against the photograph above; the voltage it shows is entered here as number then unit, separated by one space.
1.75 kV
